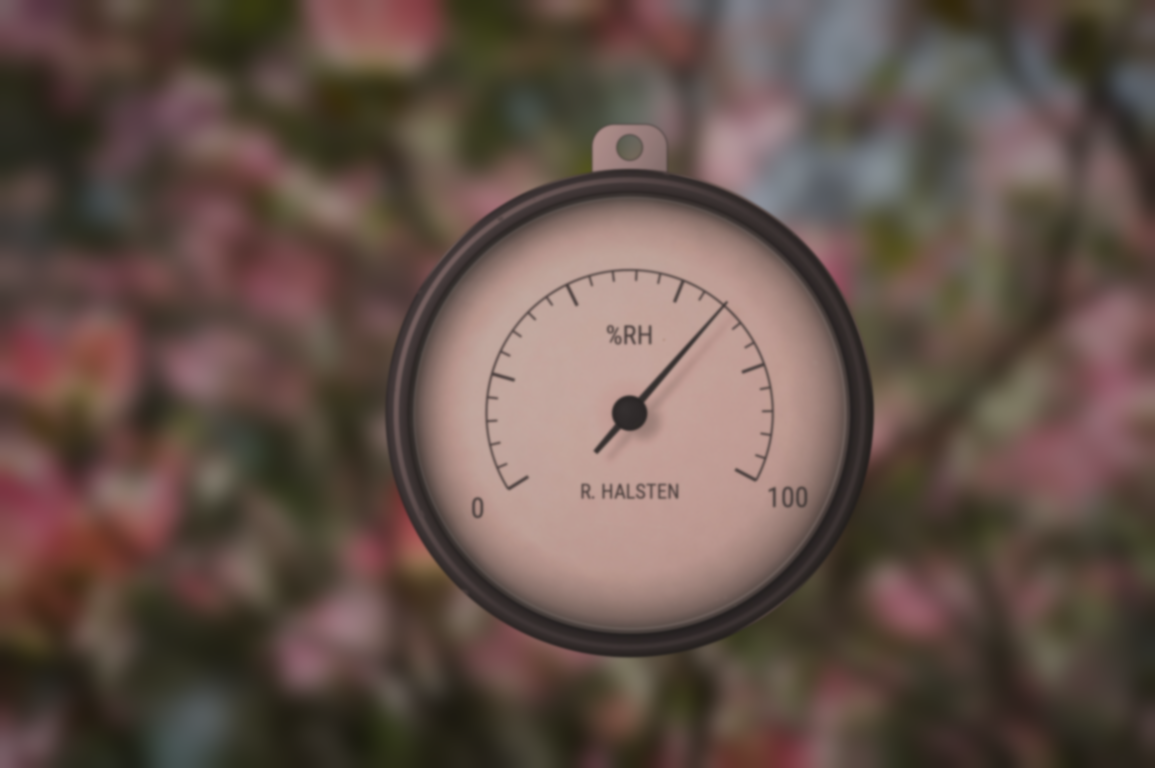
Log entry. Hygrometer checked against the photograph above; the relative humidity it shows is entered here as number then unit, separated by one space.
68 %
